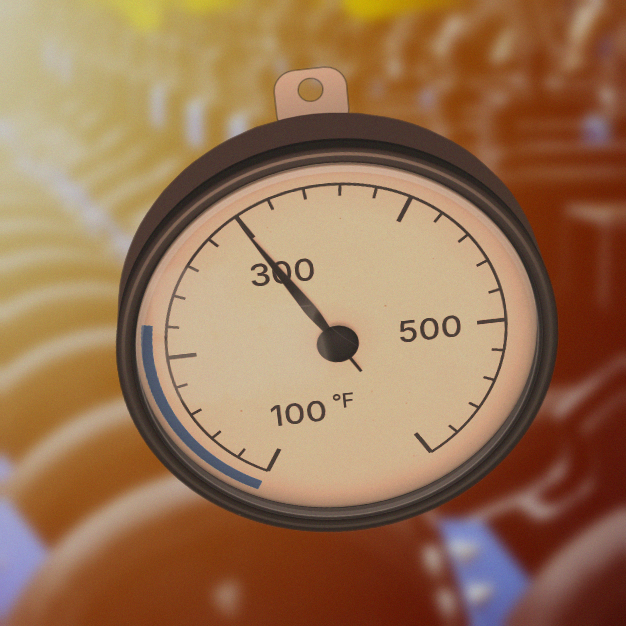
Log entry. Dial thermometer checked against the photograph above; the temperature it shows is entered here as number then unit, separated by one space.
300 °F
